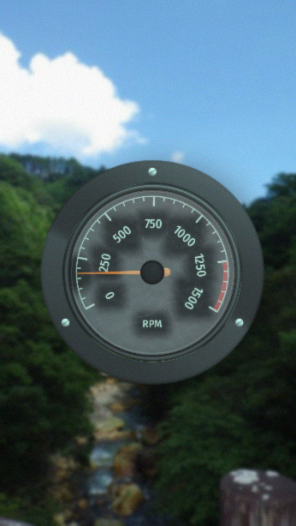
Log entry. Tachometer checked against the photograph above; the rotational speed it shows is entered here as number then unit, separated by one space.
175 rpm
